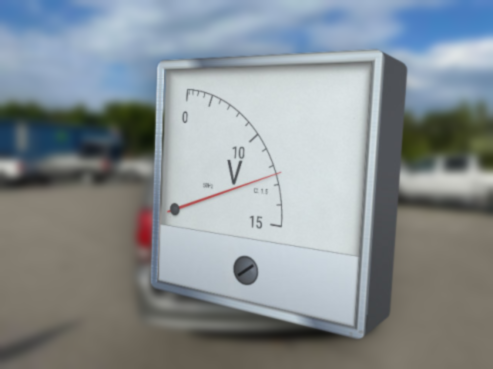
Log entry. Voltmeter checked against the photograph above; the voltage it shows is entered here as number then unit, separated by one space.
12.5 V
